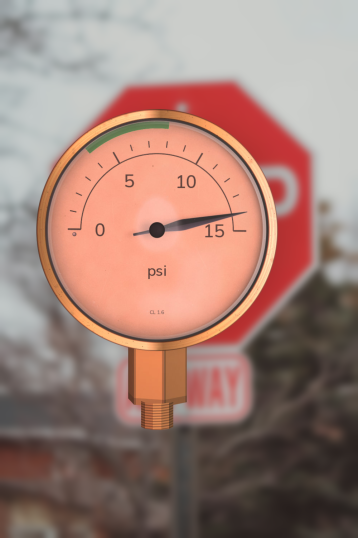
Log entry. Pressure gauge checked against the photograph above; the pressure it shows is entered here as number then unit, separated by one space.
14 psi
